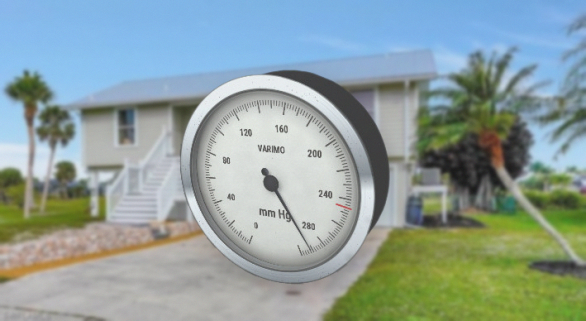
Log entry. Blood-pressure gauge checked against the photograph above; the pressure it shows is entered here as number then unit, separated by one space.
290 mmHg
